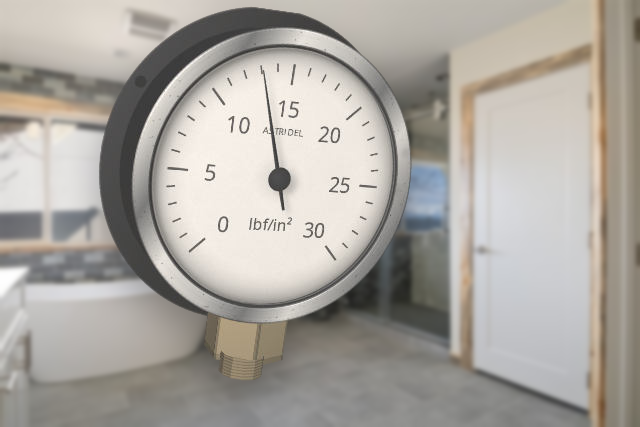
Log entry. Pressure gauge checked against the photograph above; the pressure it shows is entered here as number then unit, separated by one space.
13 psi
